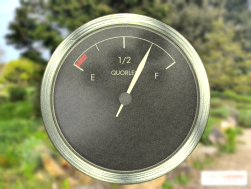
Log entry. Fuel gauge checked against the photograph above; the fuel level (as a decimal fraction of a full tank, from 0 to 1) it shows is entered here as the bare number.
0.75
